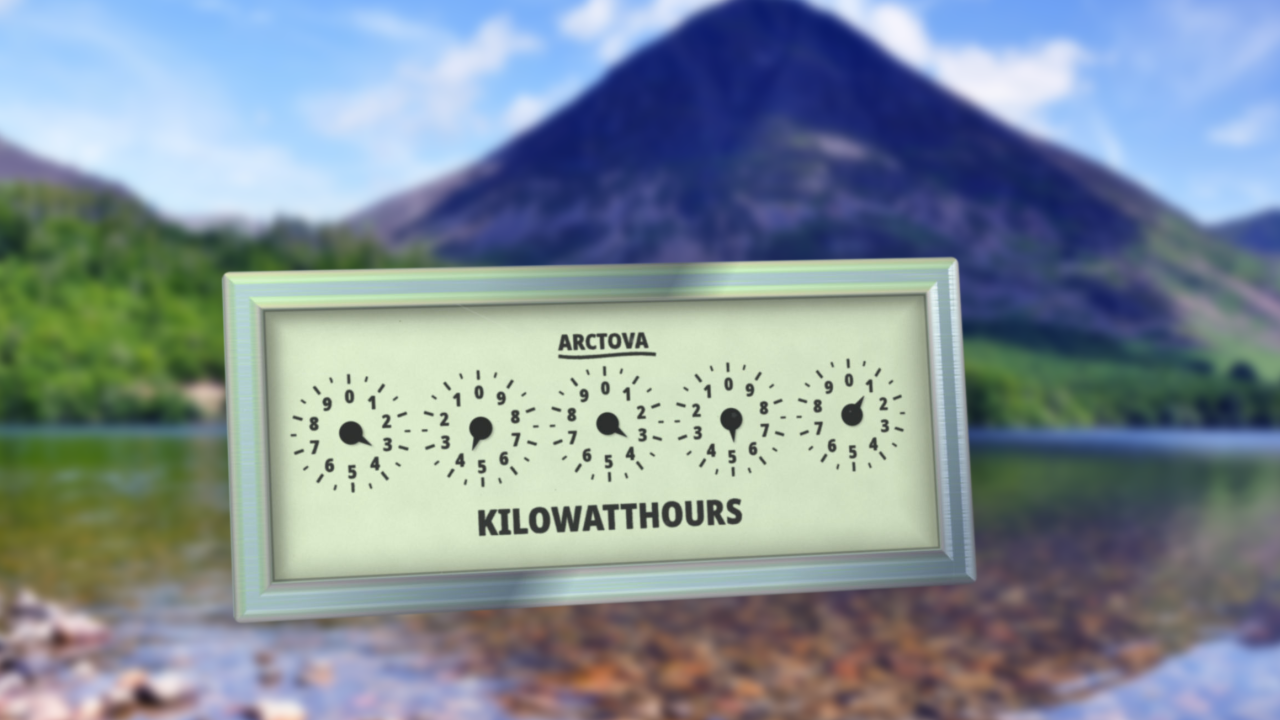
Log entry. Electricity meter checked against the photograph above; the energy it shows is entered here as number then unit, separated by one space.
34351 kWh
